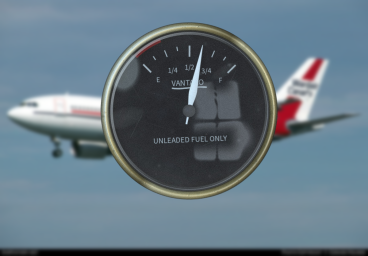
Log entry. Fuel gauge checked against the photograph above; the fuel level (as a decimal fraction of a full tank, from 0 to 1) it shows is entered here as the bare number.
0.625
